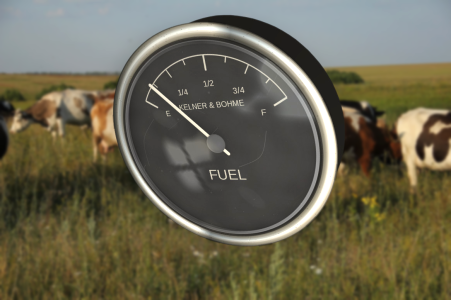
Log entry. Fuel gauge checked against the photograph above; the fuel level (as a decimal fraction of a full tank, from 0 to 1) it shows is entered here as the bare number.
0.125
